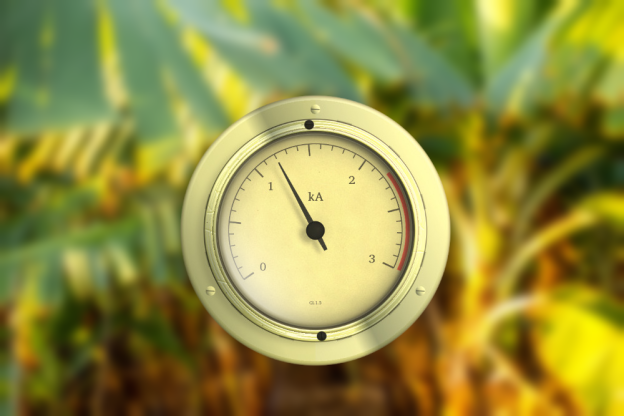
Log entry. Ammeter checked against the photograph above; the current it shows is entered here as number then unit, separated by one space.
1.2 kA
